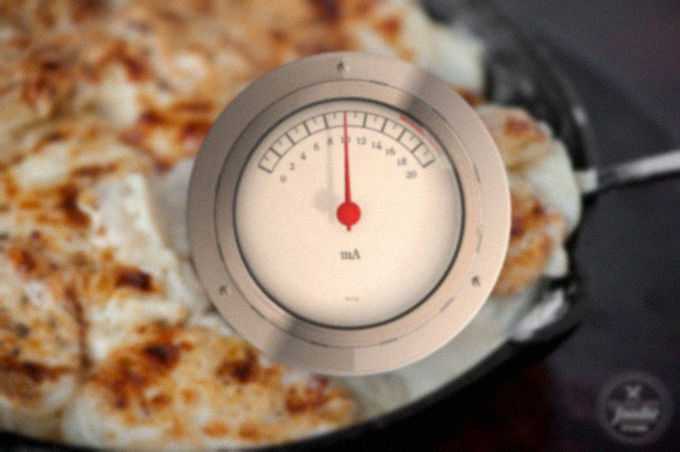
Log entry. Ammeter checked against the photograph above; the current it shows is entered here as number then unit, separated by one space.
10 mA
